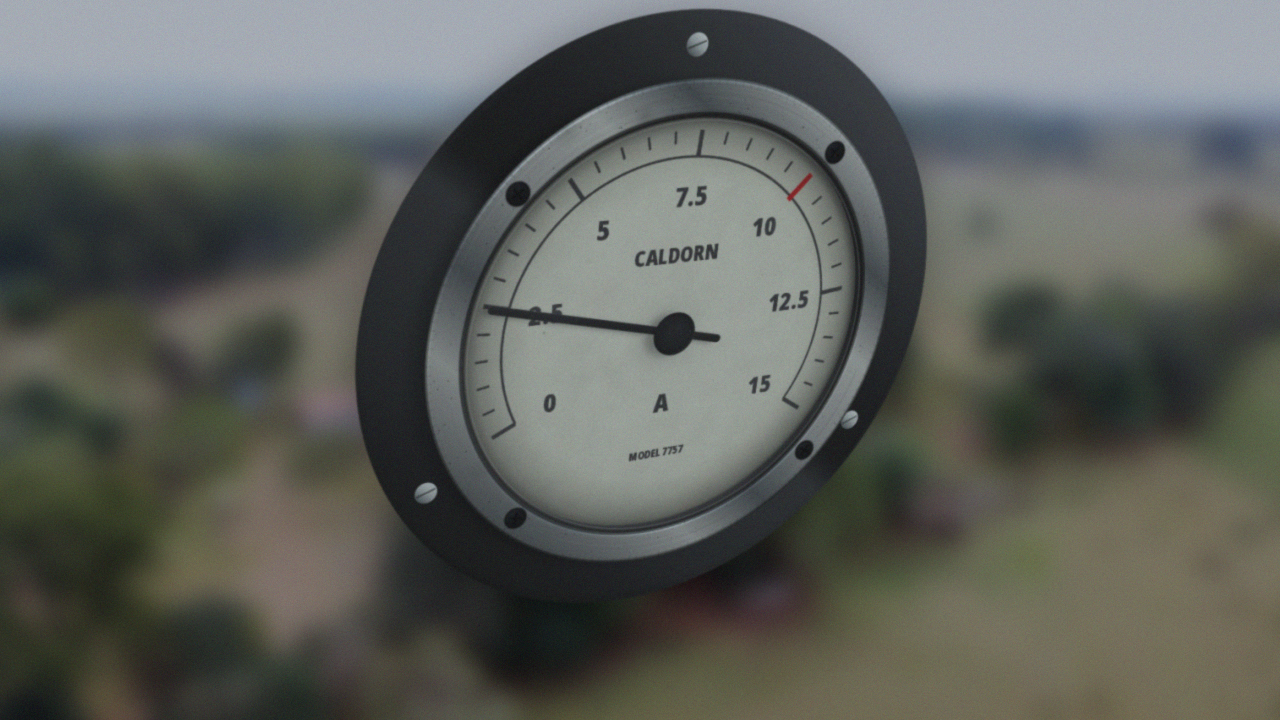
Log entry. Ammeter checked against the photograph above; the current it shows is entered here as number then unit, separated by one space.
2.5 A
